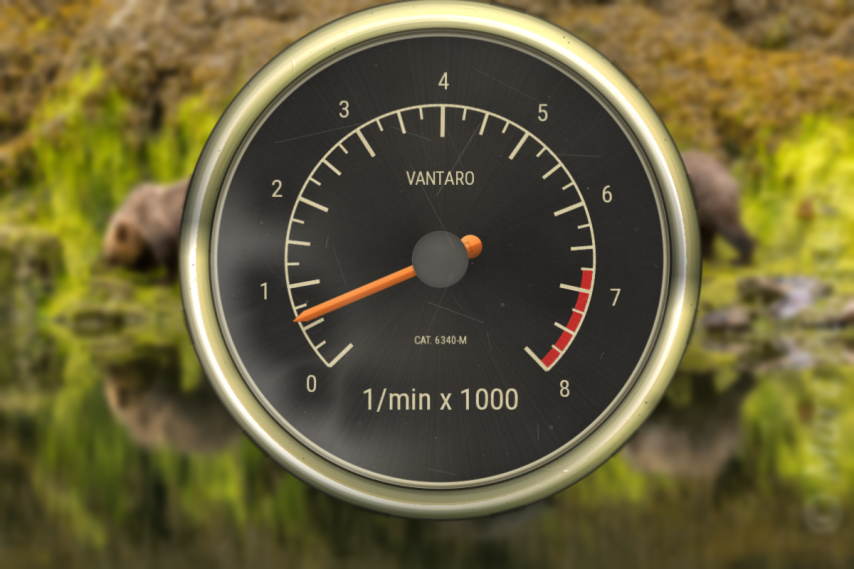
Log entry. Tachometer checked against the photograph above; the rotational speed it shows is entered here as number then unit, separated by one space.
625 rpm
